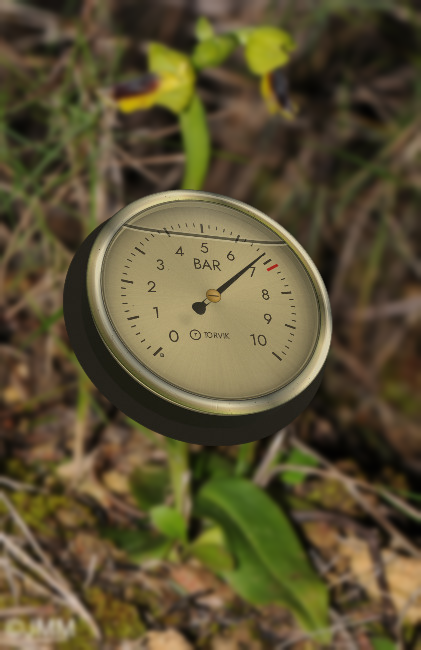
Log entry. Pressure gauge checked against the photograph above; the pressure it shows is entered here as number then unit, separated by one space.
6.8 bar
